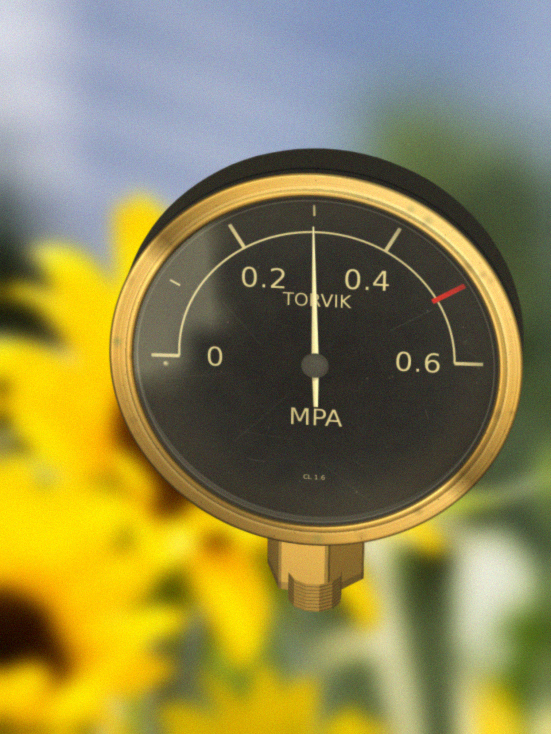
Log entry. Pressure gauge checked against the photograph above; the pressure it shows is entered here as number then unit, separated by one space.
0.3 MPa
